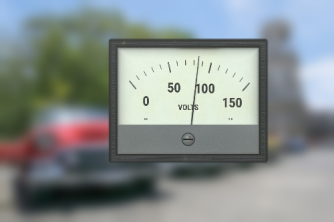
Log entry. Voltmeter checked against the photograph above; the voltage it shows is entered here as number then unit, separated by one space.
85 V
